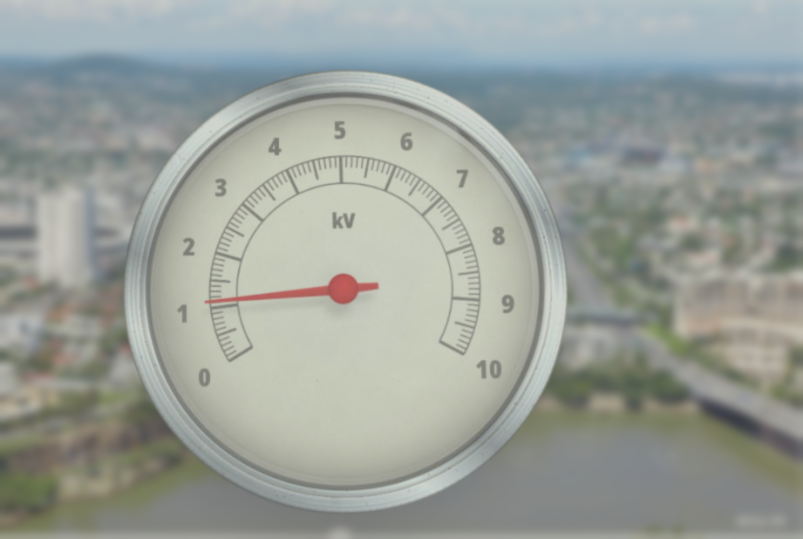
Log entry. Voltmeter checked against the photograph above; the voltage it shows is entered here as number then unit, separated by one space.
1.1 kV
